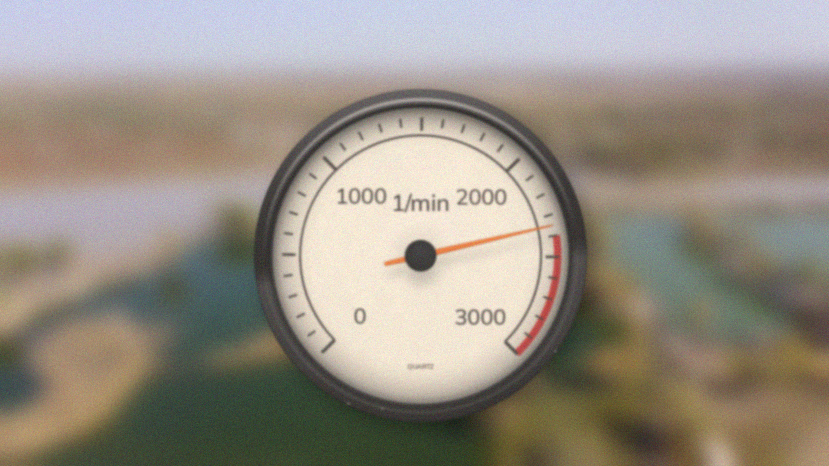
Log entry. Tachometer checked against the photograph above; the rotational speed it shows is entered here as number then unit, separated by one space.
2350 rpm
